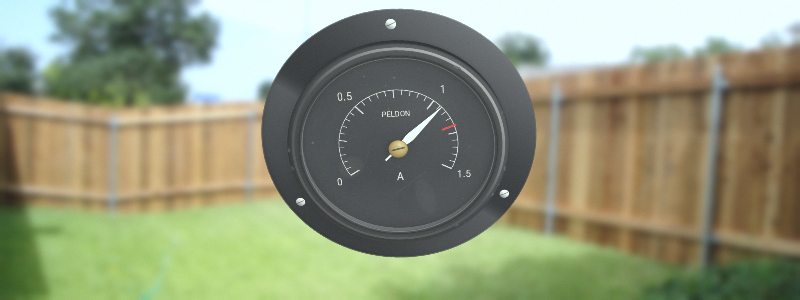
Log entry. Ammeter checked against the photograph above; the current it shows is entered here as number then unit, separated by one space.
1.05 A
